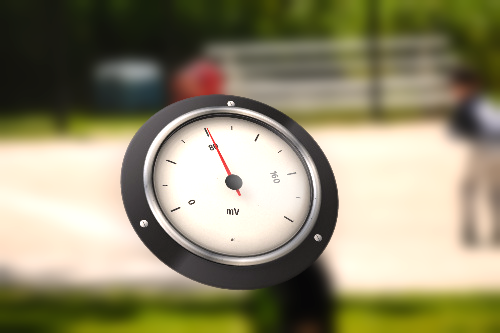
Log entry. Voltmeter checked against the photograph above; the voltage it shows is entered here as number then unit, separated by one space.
80 mV
